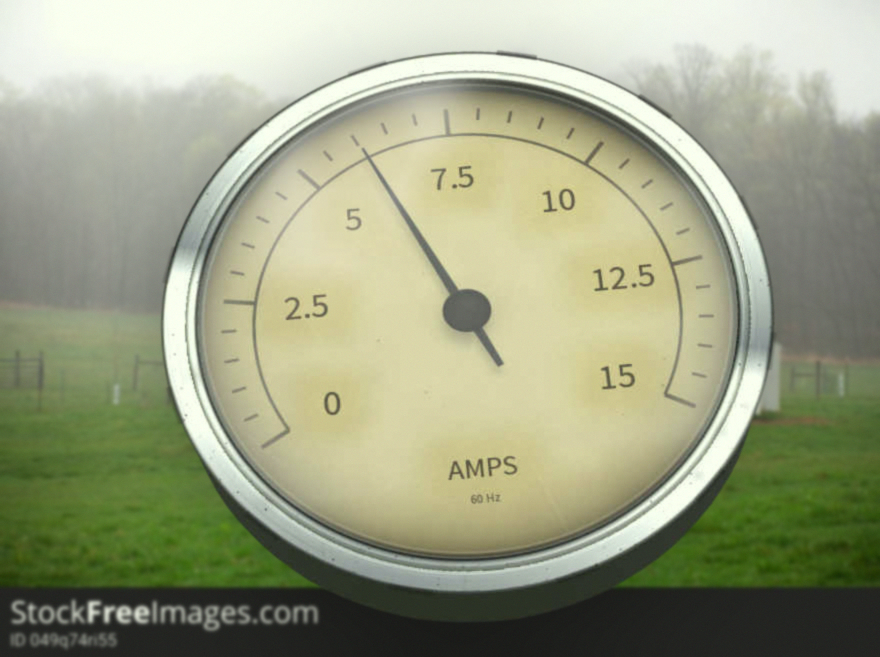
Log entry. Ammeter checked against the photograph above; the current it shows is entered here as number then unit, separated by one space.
6 A
